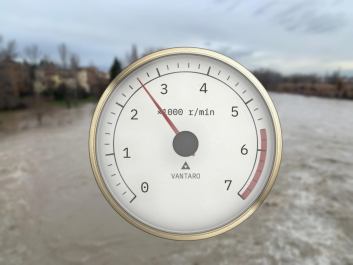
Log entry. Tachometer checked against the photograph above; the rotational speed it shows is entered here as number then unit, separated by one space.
2600 rpm
